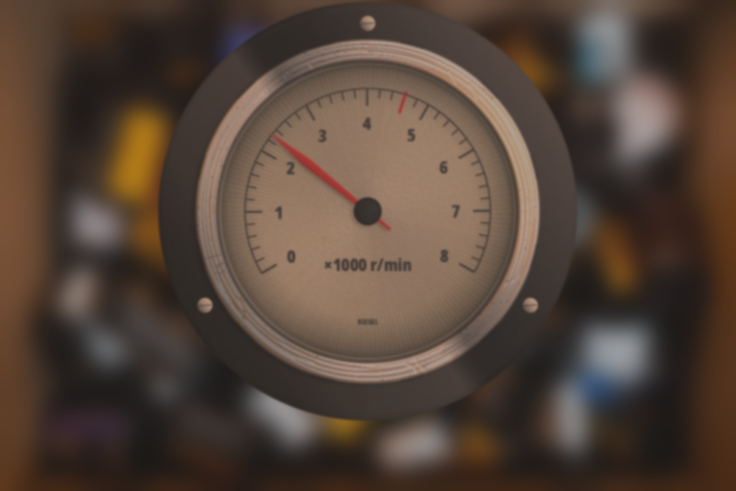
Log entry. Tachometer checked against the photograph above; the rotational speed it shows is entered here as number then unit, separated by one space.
2300 rpm
